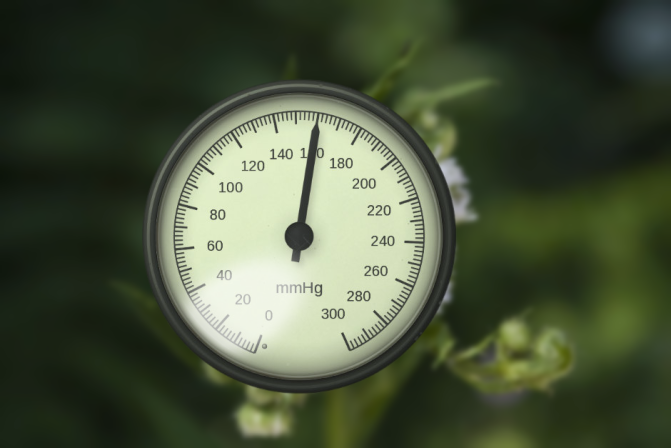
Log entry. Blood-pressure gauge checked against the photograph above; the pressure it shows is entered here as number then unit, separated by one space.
160 mmHg
